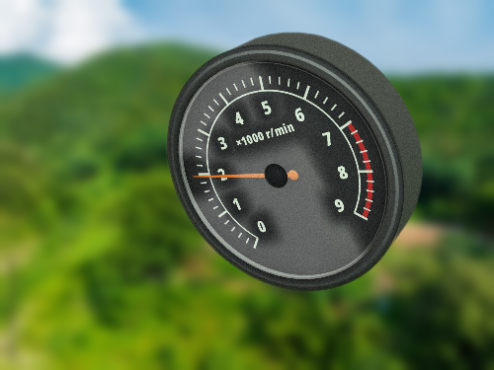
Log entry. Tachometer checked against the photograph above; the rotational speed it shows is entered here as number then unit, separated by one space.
2000 rpm
